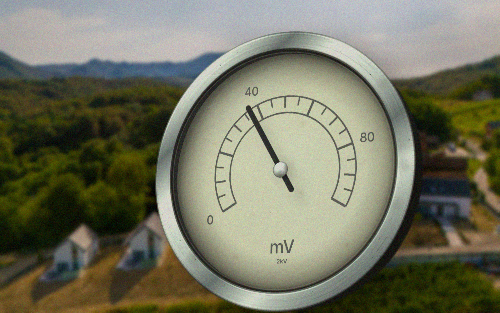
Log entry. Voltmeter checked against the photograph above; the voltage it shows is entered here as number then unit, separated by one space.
37.5 mV
